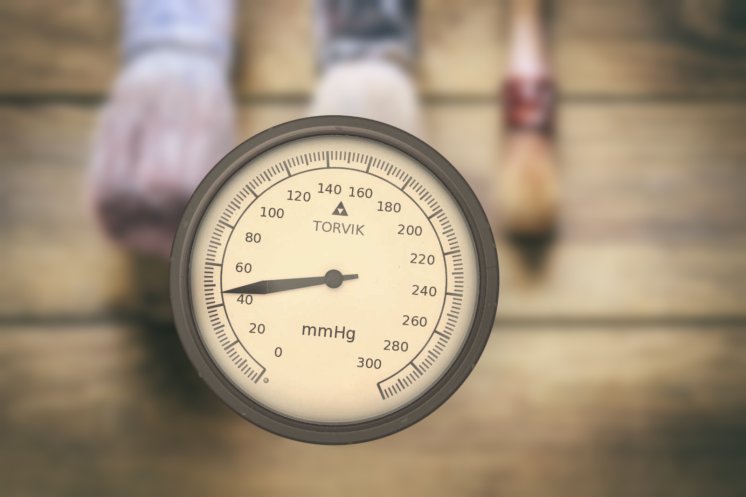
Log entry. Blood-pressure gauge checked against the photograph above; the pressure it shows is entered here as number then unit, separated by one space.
46 mmHg
